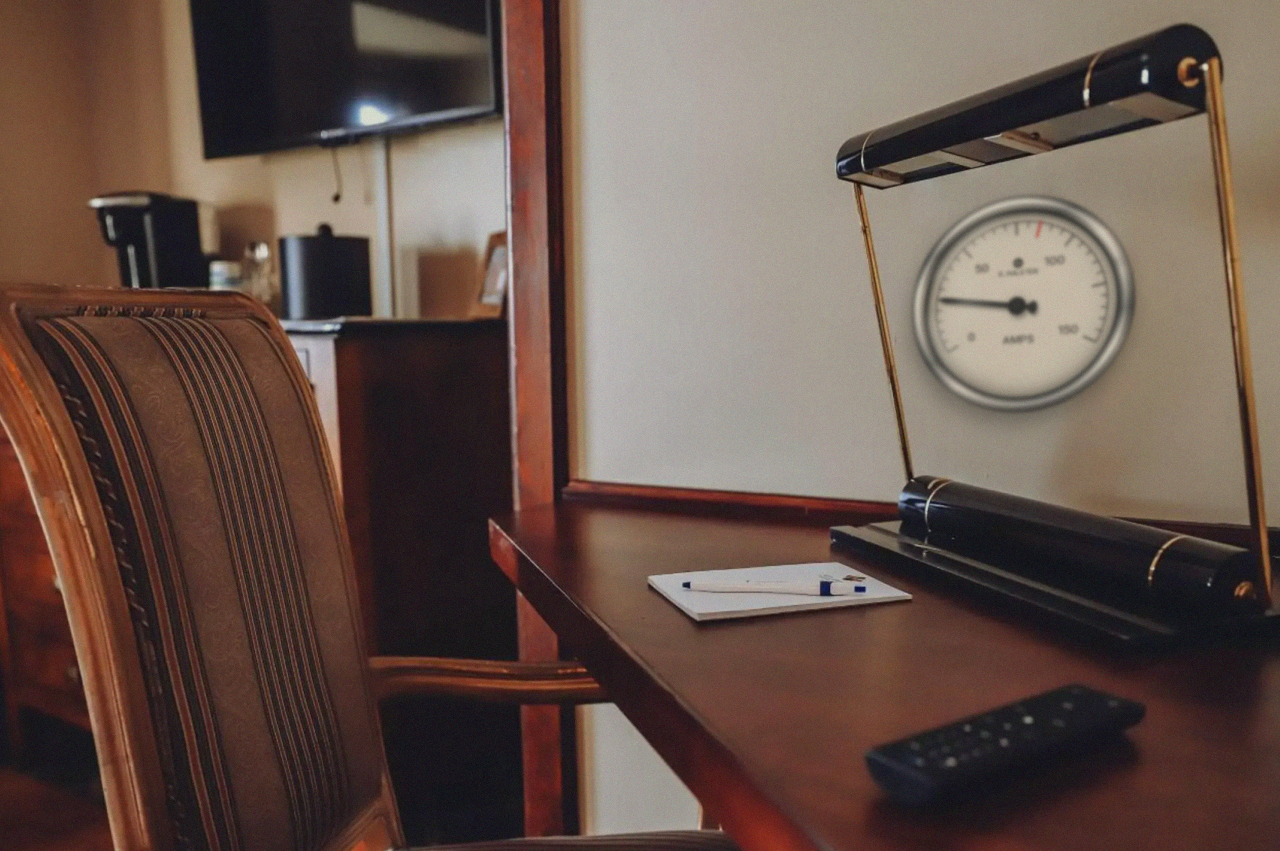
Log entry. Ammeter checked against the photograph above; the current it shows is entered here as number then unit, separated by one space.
25 A
